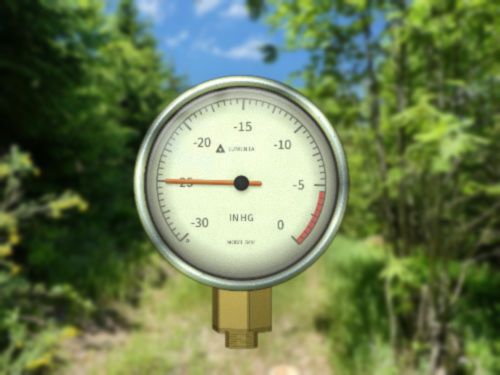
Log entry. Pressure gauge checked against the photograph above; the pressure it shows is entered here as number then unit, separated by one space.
-25 inHg
